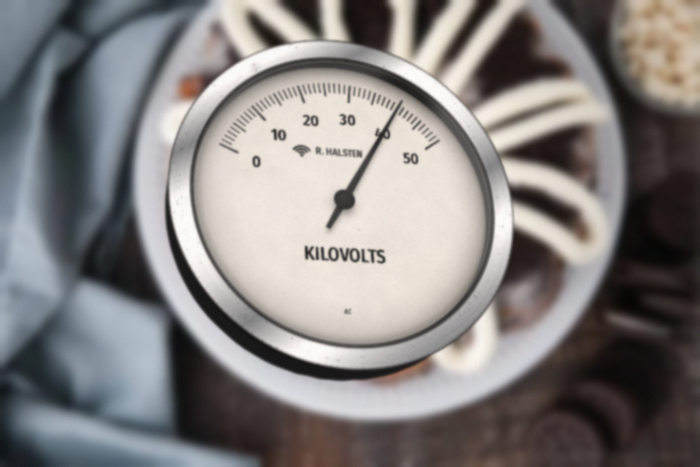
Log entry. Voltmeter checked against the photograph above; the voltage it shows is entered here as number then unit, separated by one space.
40 kV
